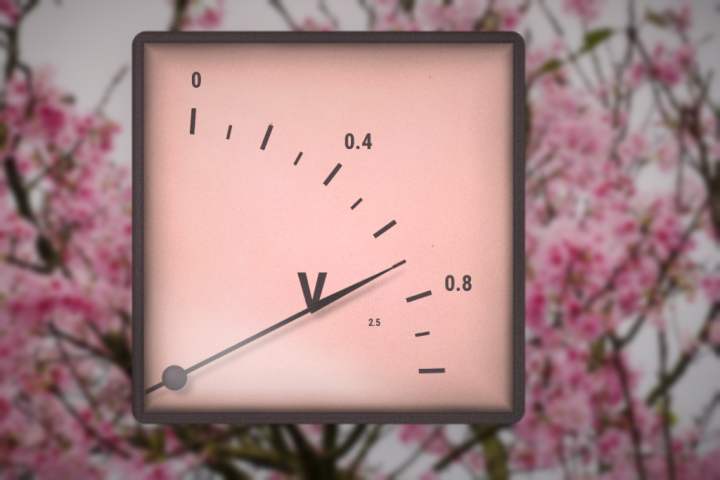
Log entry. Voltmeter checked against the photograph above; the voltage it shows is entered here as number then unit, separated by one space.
0.7 V
